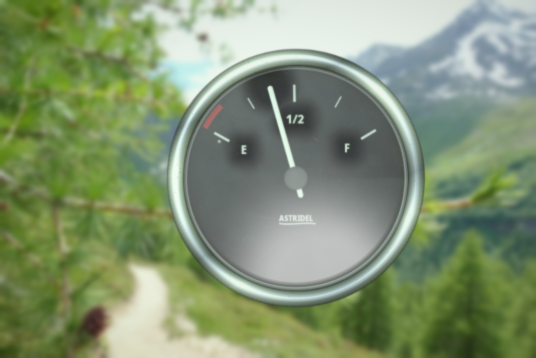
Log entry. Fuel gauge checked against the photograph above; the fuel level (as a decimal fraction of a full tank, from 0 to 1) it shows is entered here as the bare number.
0.375
